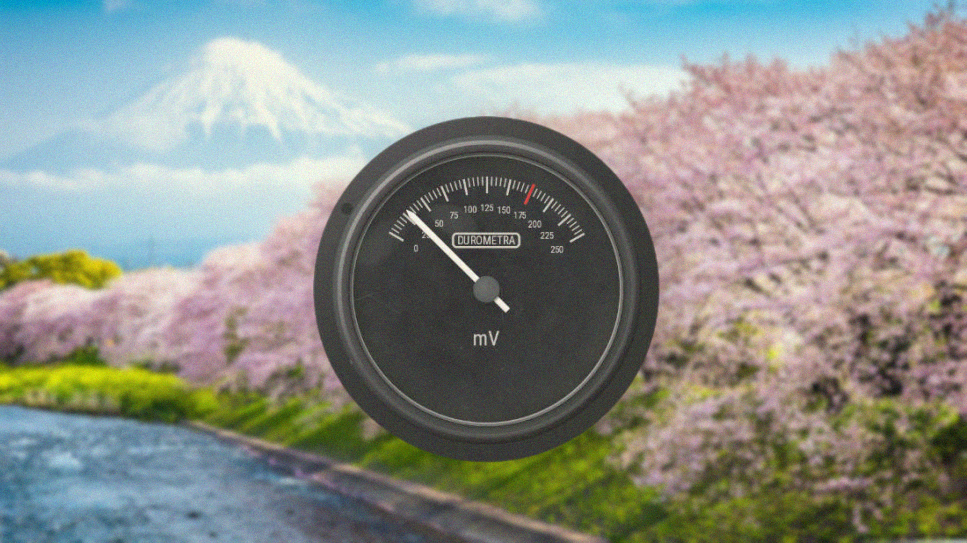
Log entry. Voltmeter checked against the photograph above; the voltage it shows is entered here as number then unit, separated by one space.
30 mV
